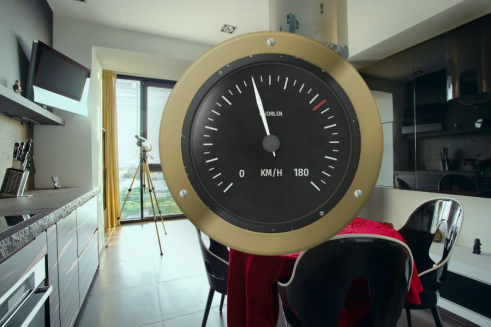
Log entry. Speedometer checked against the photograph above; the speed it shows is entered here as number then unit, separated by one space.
80 km/h
